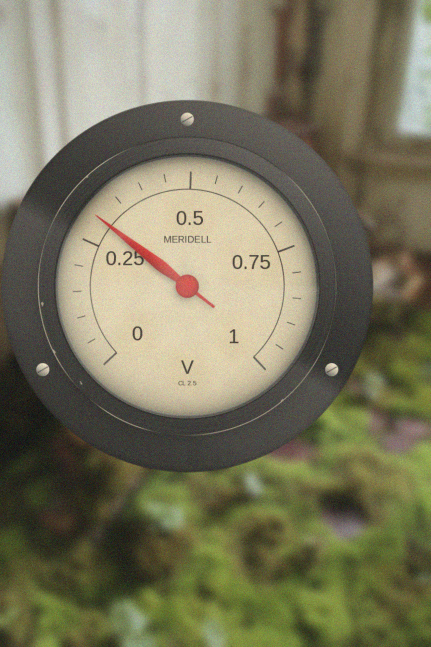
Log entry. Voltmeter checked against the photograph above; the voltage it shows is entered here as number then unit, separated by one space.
0.3 V
